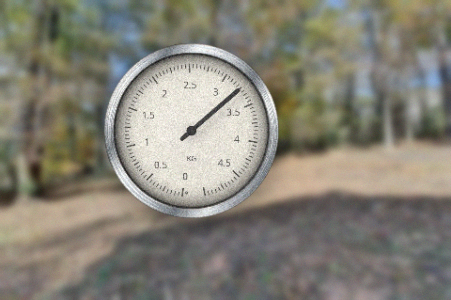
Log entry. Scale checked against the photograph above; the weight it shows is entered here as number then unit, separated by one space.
3.25 kg
